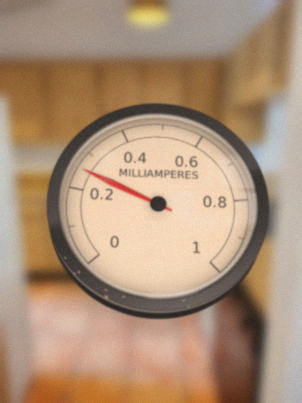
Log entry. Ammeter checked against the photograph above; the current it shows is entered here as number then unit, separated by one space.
0.25 mA
